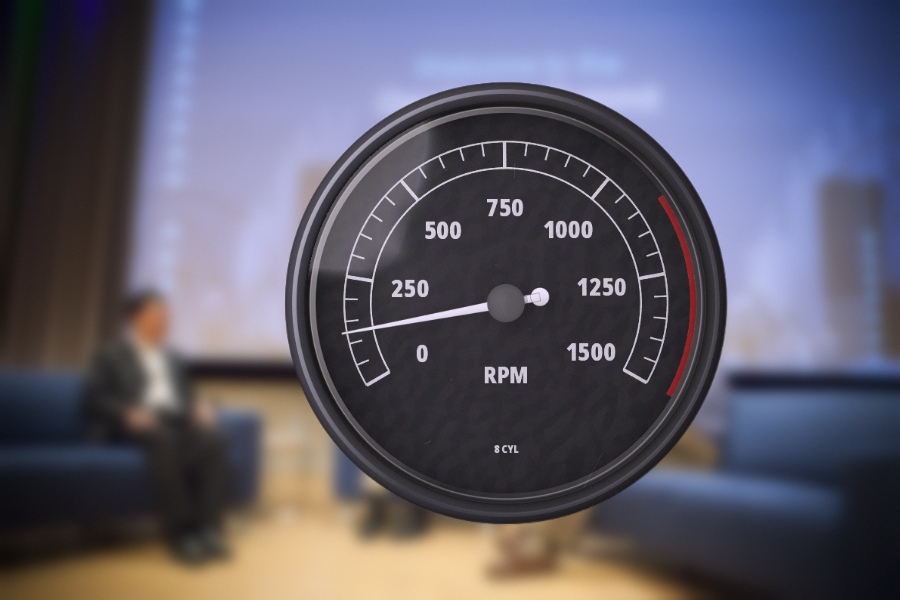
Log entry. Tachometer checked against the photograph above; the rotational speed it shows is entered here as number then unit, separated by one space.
125 rpm
